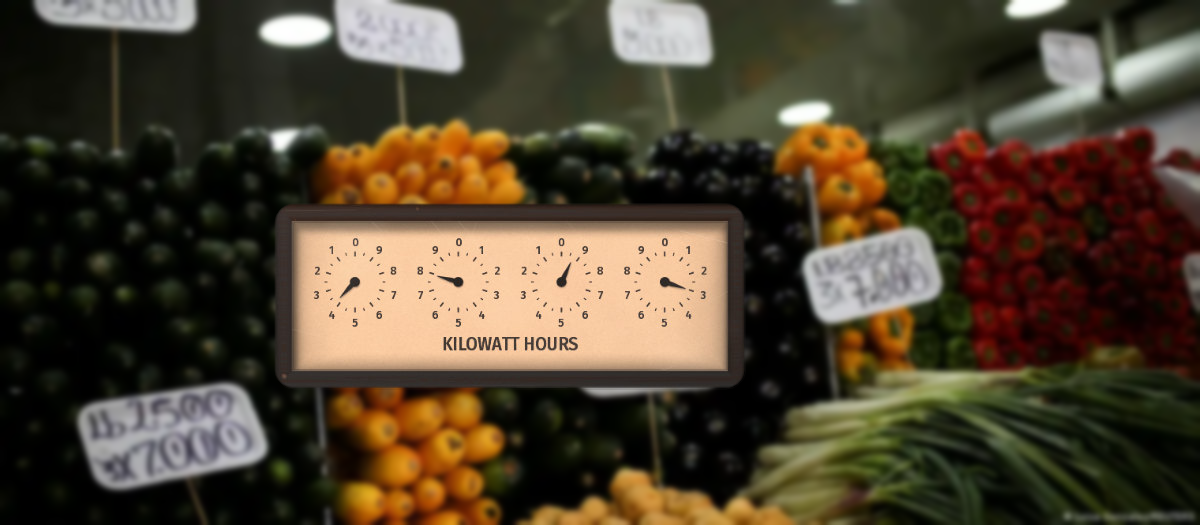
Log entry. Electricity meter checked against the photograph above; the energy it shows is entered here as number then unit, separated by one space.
3793 kWh
